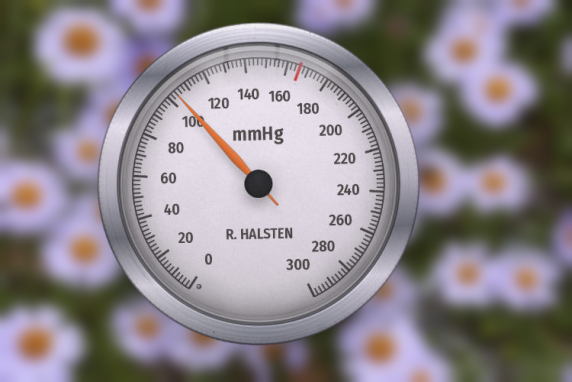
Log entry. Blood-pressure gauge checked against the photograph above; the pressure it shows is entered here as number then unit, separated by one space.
104 mmHg
